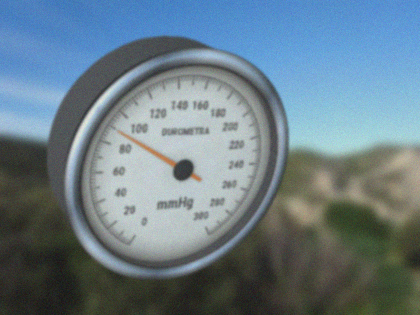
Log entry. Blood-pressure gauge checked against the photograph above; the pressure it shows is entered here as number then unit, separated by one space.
90 mmHg
